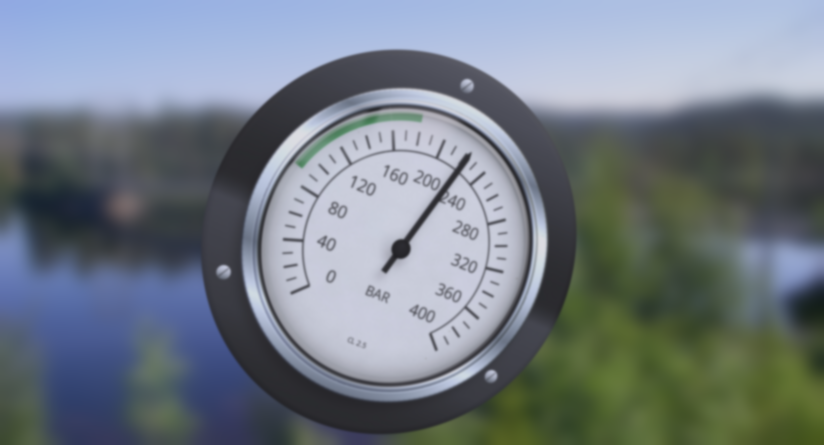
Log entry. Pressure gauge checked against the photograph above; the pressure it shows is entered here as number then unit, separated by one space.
220 bar
